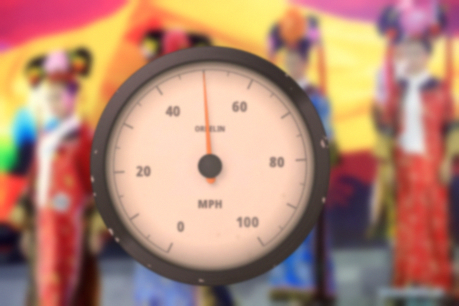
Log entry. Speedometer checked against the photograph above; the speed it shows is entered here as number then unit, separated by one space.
50 mph
